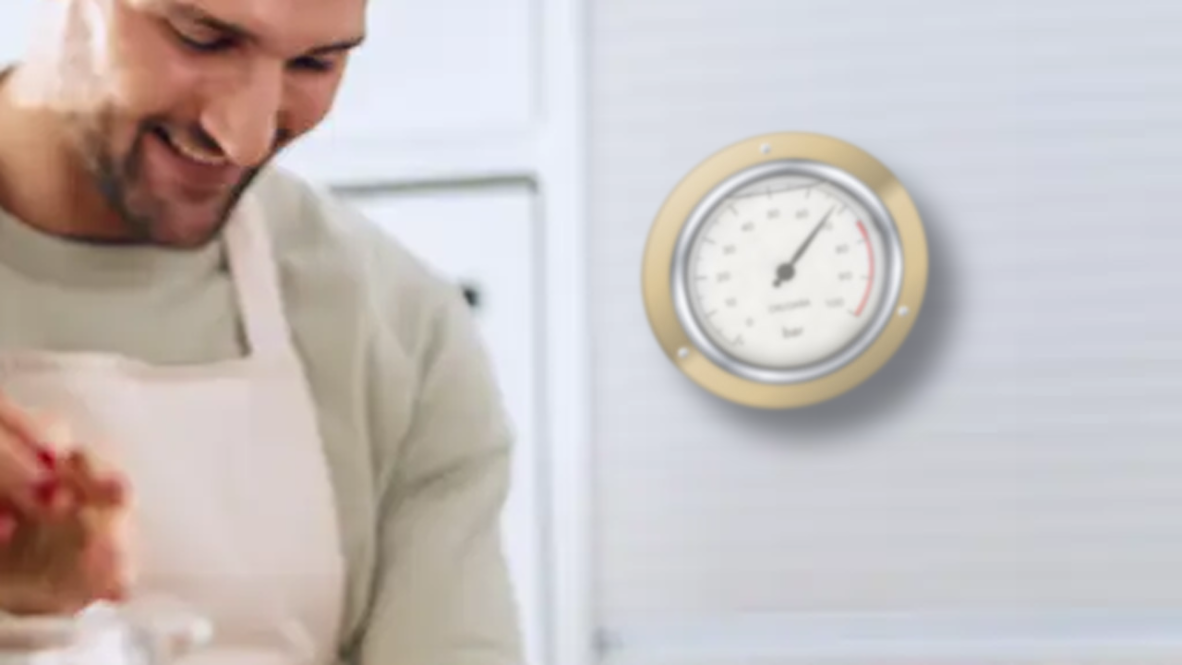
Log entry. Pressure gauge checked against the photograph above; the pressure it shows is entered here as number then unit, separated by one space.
67.5 bar
